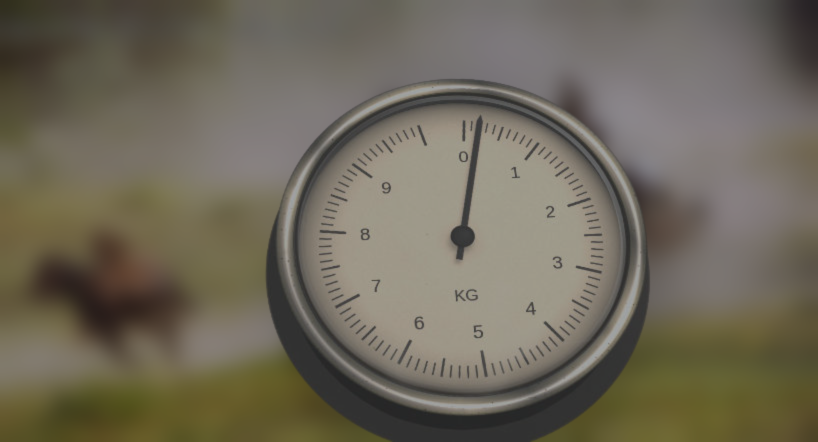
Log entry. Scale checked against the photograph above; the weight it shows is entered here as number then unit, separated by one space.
0.2 kg
